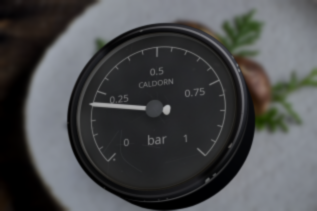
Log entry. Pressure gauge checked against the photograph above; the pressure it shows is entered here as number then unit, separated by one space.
0.2 bar
